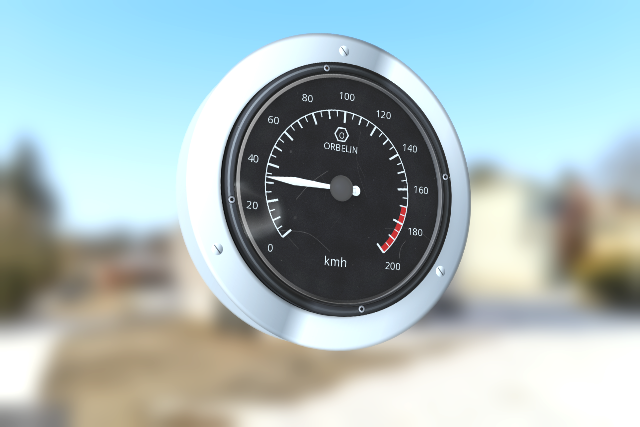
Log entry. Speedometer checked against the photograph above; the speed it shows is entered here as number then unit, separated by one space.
32.5 km/h
